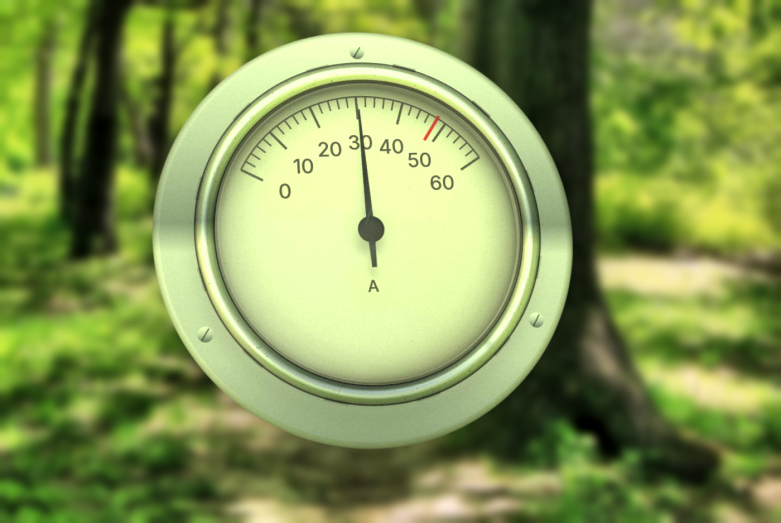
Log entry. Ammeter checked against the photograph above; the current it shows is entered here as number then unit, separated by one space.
30 A
